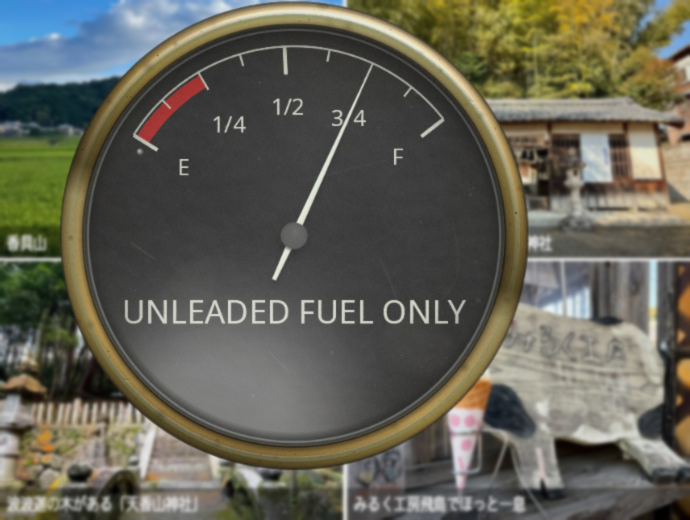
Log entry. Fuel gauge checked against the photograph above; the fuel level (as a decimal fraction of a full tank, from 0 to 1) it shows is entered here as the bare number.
0.75
